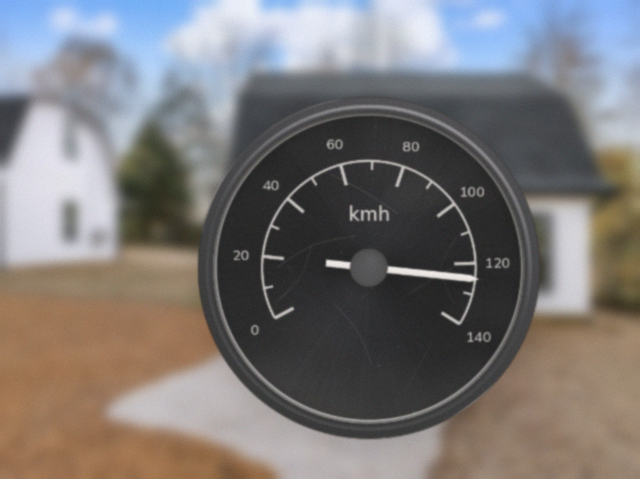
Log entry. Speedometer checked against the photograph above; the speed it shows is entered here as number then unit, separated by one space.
125 km/h
